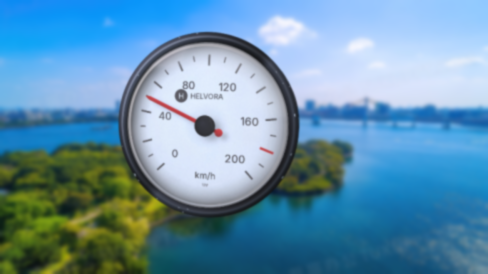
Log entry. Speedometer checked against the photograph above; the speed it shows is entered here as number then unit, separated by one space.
50 km/h
